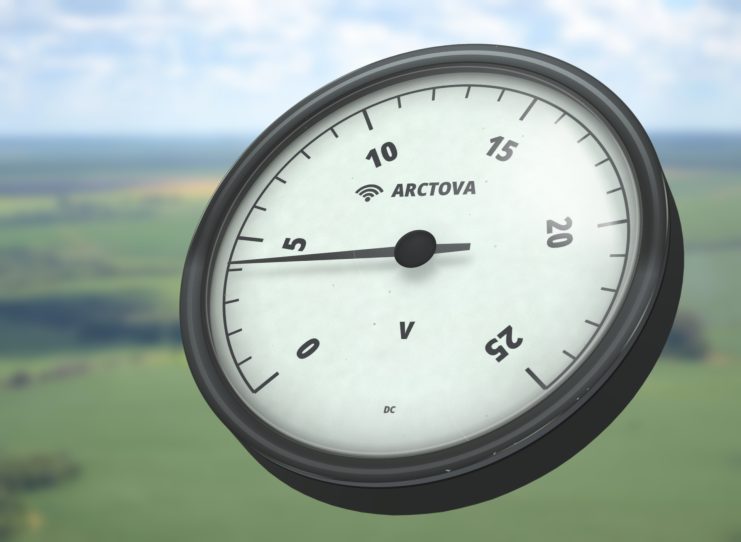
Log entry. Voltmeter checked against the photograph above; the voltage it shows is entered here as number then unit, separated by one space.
4 V
